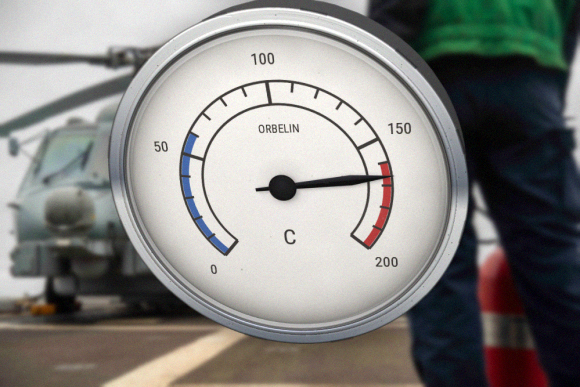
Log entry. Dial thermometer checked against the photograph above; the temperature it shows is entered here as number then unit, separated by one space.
165 °C
